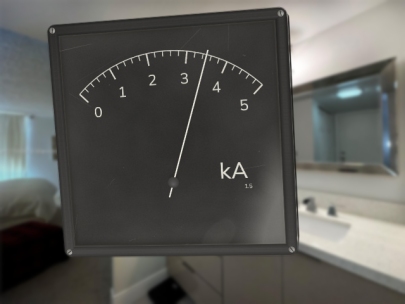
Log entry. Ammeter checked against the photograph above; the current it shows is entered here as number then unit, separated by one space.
3.5 kA
